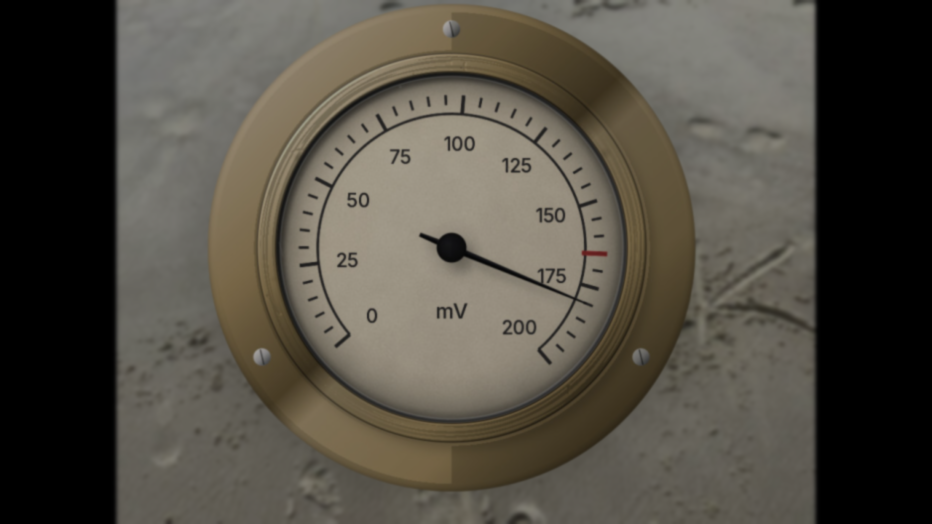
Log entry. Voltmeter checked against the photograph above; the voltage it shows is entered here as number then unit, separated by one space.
180 mV
